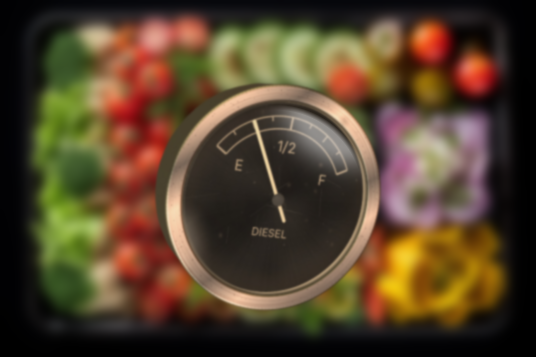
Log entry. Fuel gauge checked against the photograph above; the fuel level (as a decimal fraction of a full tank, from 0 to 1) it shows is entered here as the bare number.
0.25
